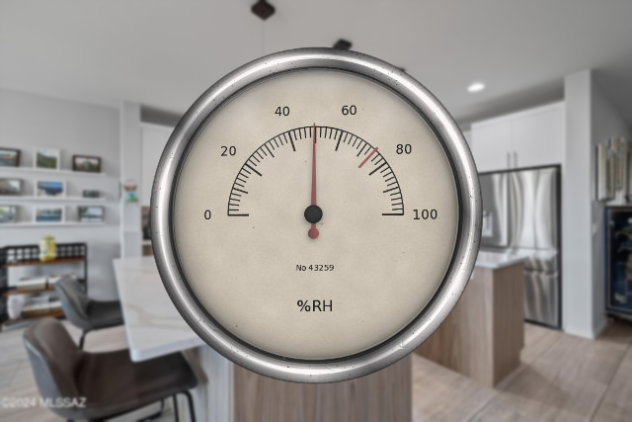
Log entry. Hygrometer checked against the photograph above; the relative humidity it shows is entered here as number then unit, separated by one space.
50 %
